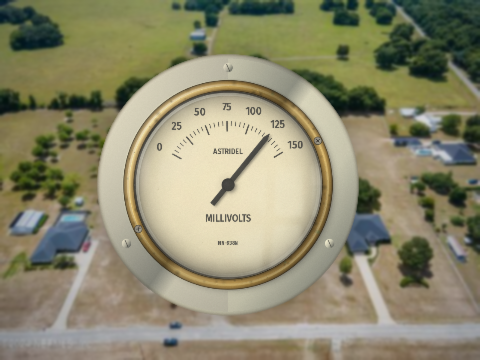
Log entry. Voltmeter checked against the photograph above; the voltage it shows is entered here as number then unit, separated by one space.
125 mV
